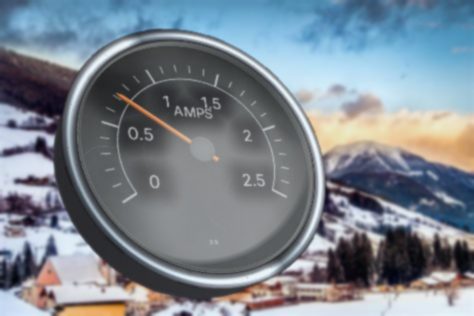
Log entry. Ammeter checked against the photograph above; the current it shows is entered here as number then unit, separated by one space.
0.7 A
